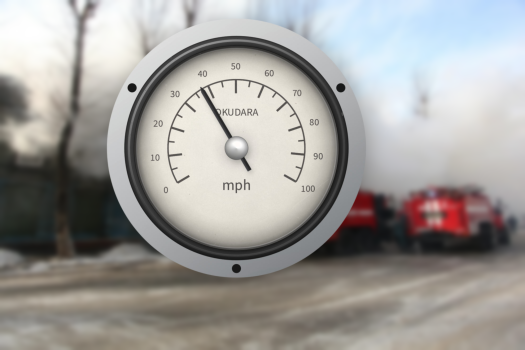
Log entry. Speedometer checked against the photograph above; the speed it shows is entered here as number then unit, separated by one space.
37.5 mph
